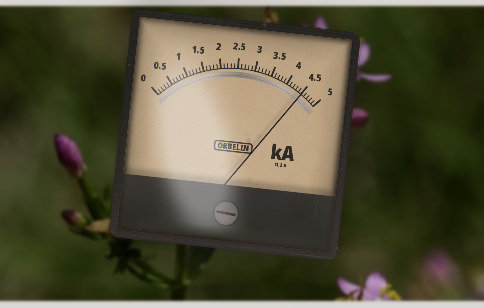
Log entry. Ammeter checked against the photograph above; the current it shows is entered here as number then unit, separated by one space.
4.5 kA
